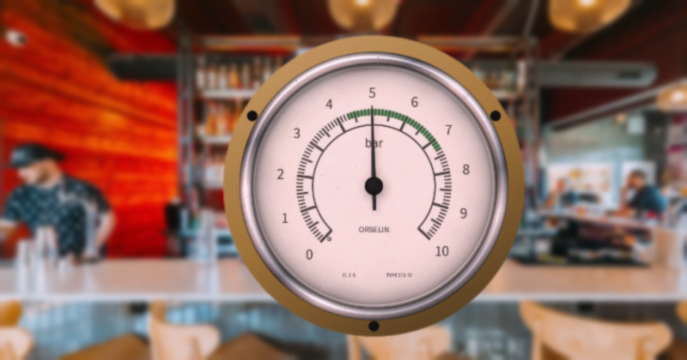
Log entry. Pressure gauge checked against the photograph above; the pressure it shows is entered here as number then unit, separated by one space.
5 bar
